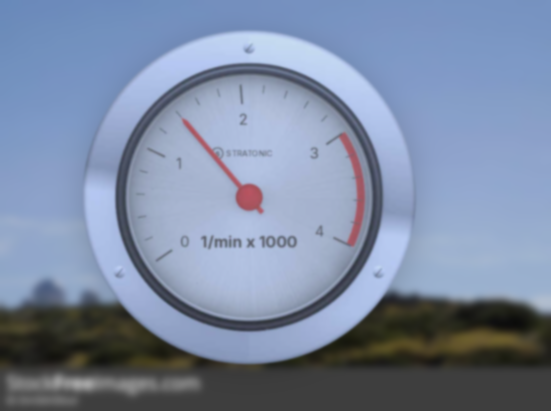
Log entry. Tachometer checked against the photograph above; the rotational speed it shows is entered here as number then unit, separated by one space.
1400 rpm
